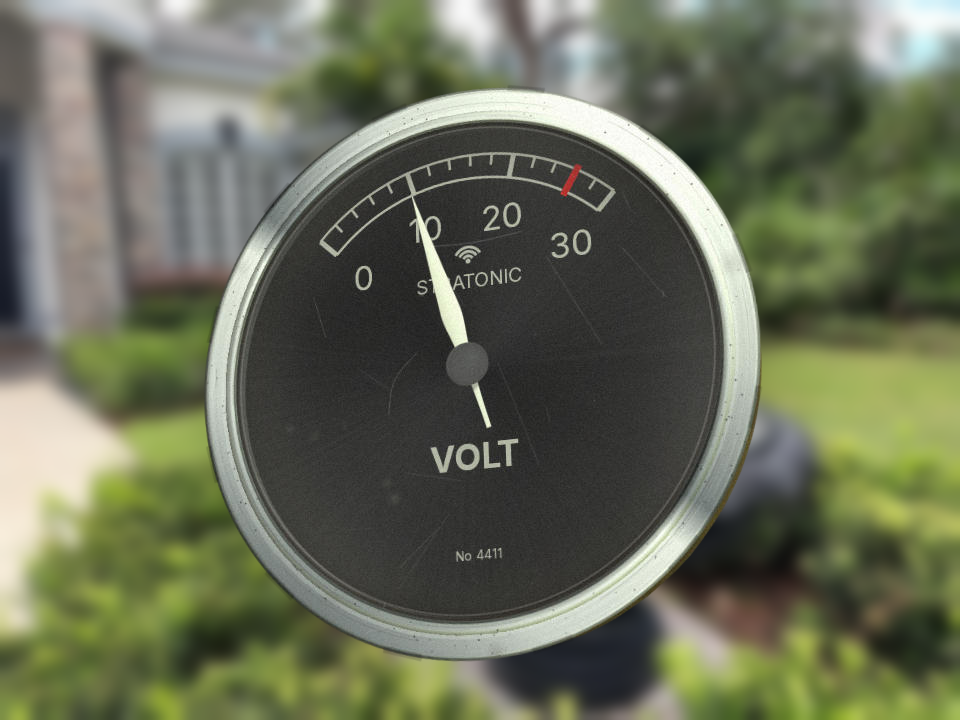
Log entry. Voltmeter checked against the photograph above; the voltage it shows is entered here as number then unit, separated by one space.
10 V
